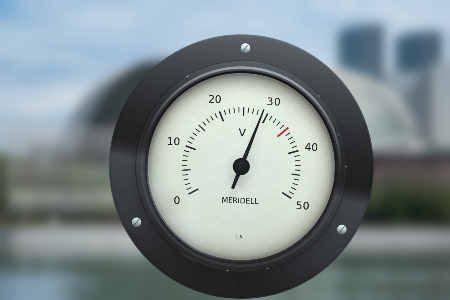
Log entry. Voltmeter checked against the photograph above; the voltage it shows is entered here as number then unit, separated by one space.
29 V
